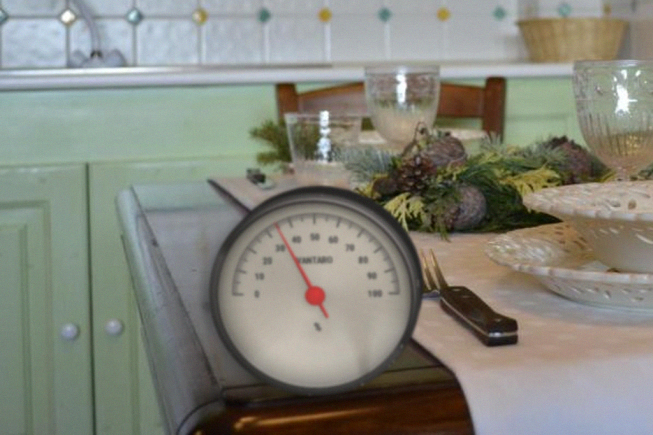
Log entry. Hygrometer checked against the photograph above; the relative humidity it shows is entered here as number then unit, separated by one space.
35 %
